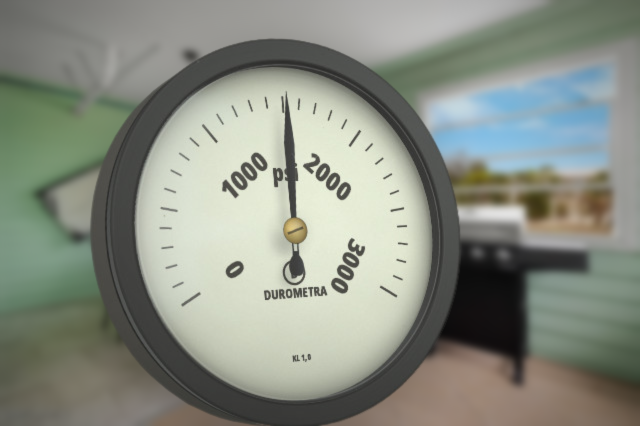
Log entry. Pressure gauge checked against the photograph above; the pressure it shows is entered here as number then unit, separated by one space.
1500 psi
